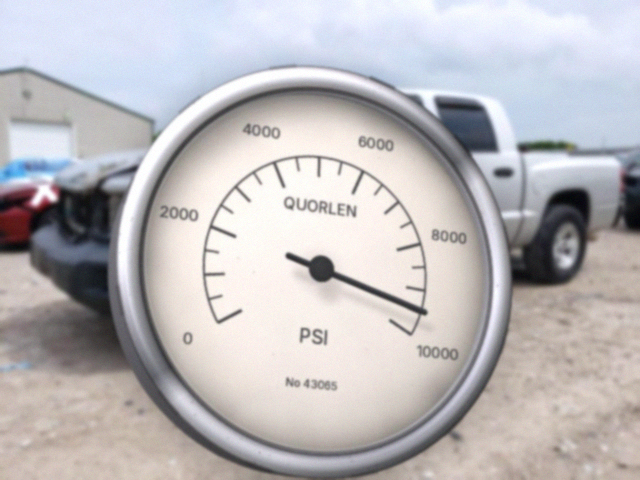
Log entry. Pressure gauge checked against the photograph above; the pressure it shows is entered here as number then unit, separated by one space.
9500 psi
